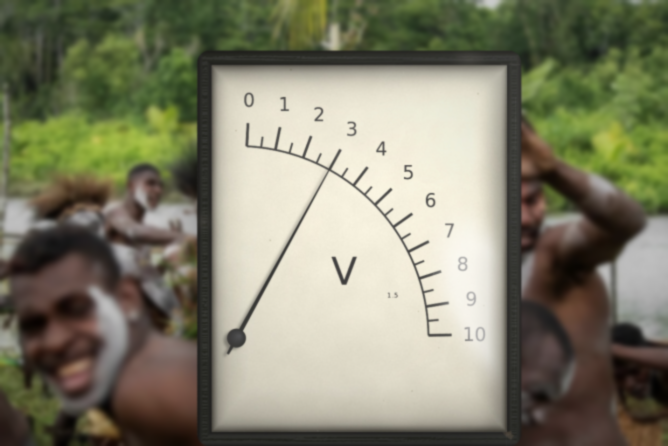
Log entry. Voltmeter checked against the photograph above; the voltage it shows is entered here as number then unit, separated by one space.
3 V
